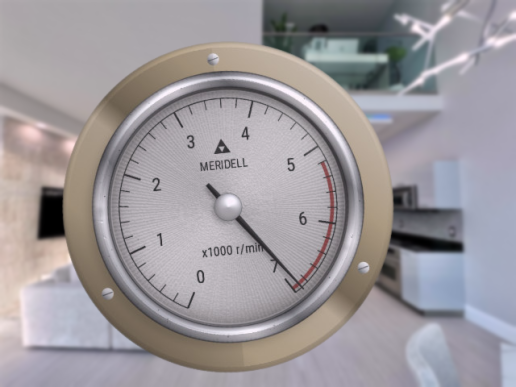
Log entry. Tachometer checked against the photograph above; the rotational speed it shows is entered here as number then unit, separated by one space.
6900 rpm
